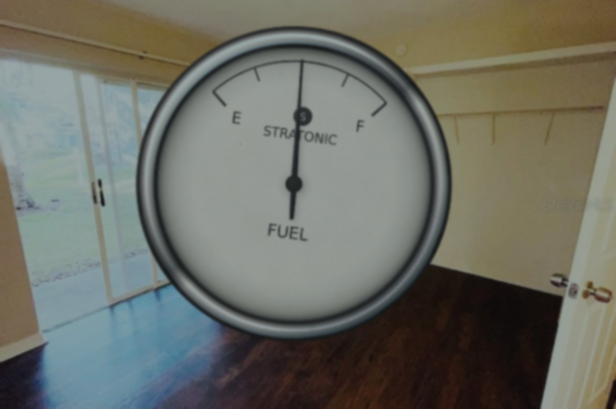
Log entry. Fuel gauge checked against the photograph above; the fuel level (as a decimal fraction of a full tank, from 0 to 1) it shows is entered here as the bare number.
0.5
